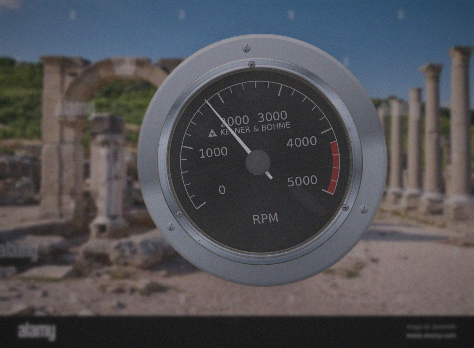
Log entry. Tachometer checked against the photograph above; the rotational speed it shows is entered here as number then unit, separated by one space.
1800 rpm
